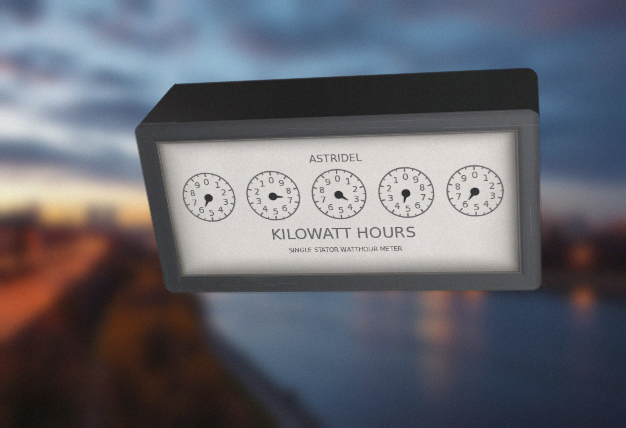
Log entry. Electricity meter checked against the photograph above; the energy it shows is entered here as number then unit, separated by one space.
57346 kWh
